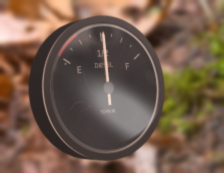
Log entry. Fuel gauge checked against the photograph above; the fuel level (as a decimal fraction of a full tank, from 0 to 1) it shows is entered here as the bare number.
0.5
